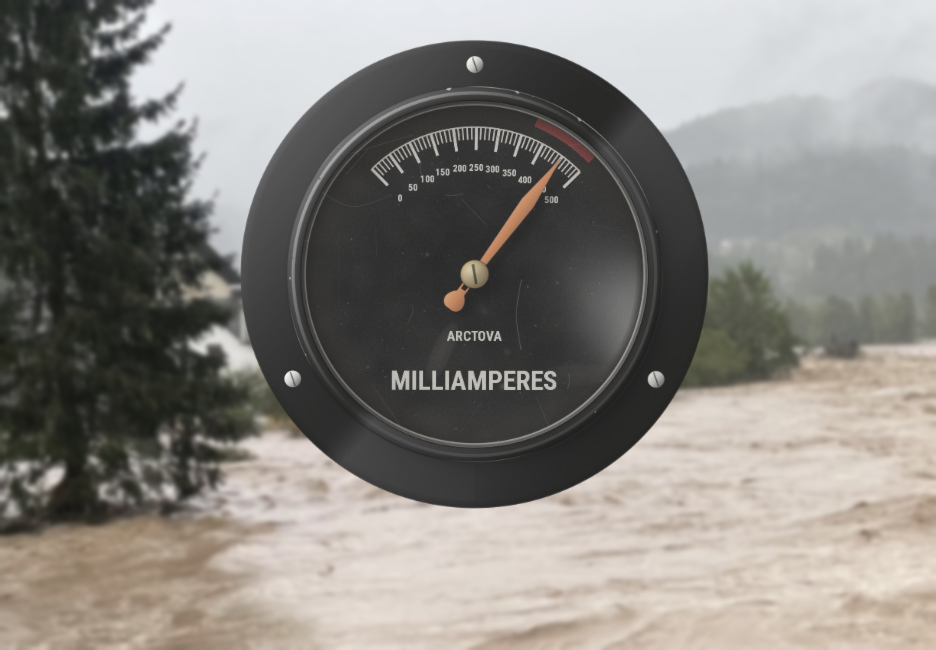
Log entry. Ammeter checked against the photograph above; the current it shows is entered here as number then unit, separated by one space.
450 mA
